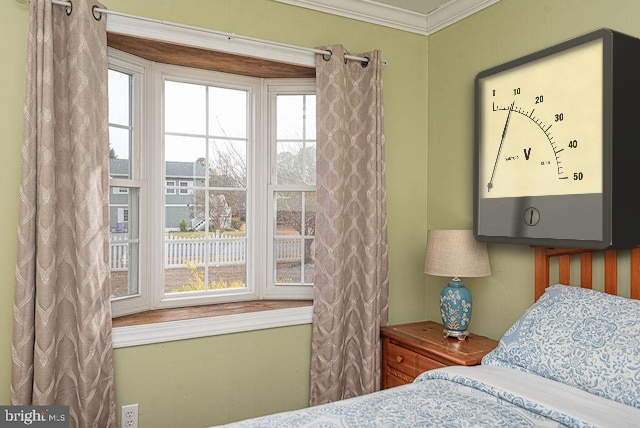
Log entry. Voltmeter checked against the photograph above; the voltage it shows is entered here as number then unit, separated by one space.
10 V
